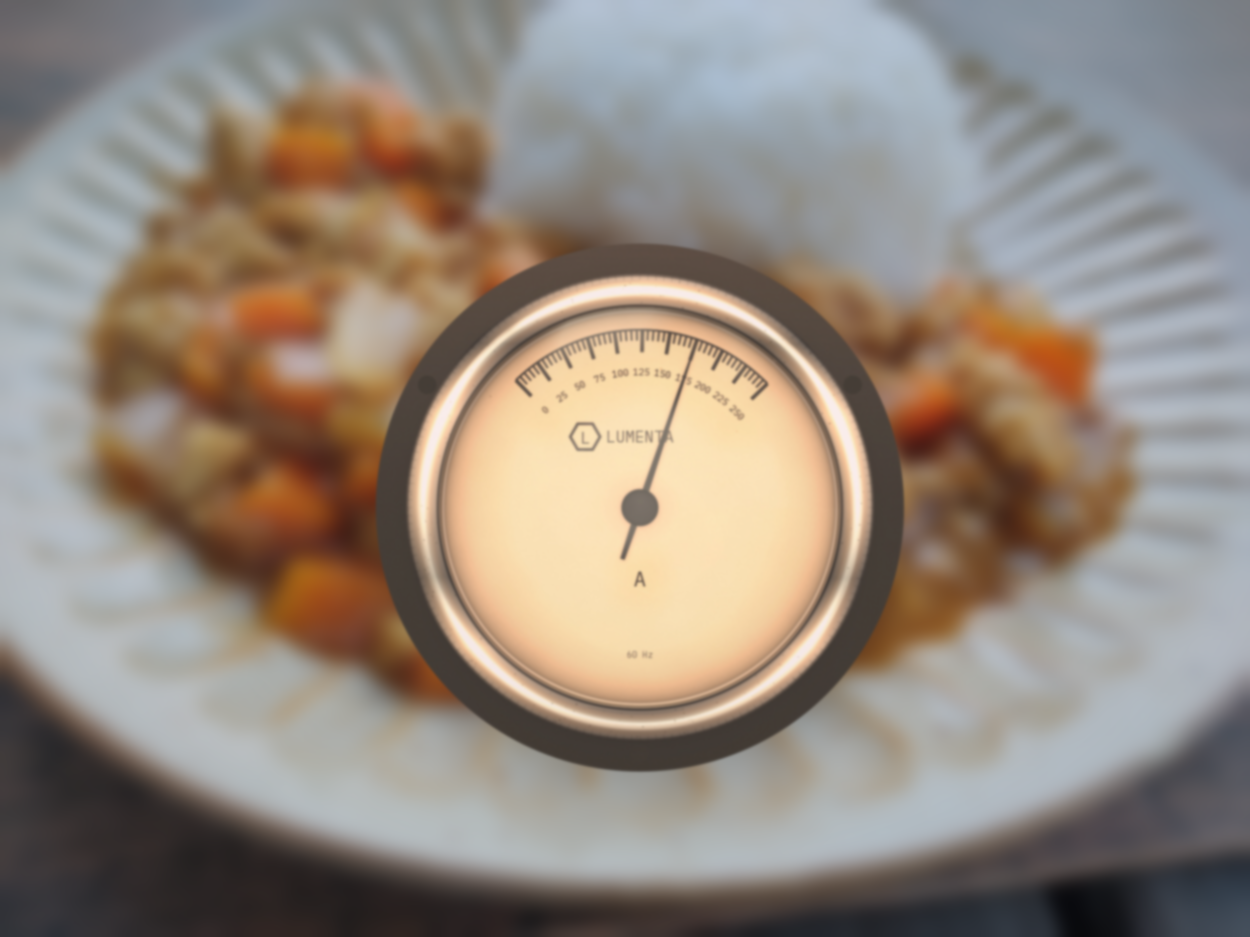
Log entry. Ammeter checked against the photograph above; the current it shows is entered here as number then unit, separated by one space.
175 A
